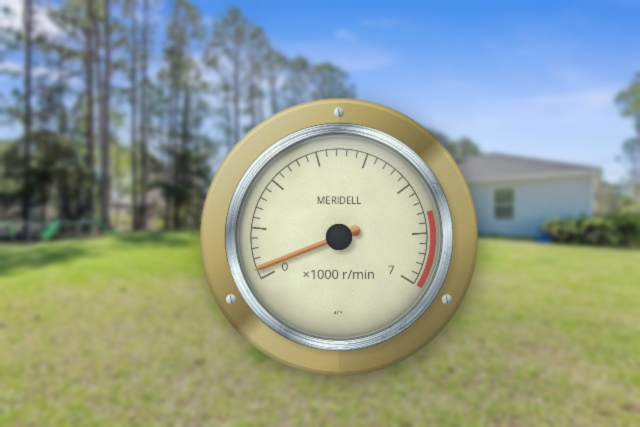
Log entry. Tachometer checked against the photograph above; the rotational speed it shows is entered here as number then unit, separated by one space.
200 rpm
